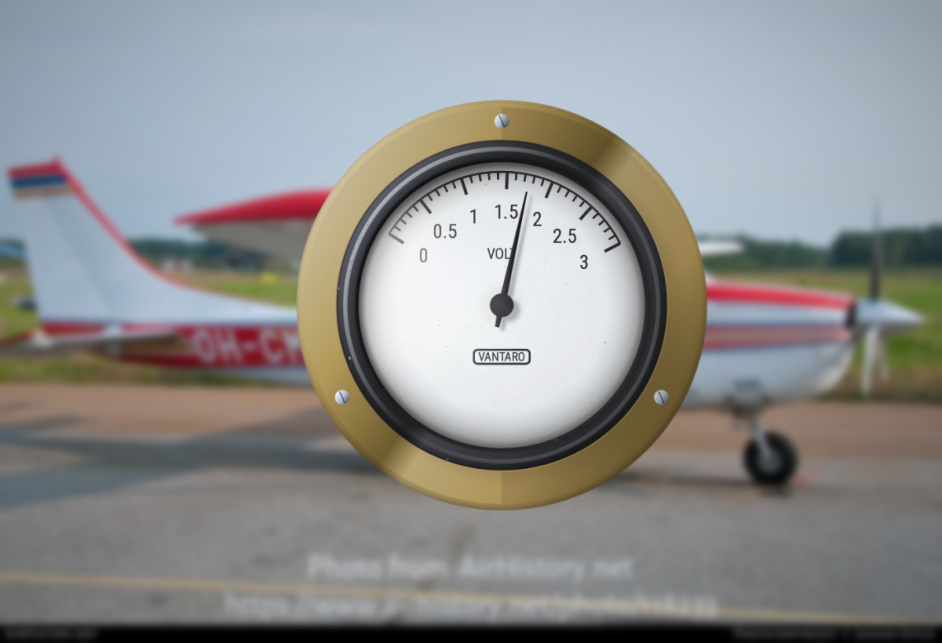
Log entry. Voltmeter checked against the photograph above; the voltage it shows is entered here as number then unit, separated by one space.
1.75 V
